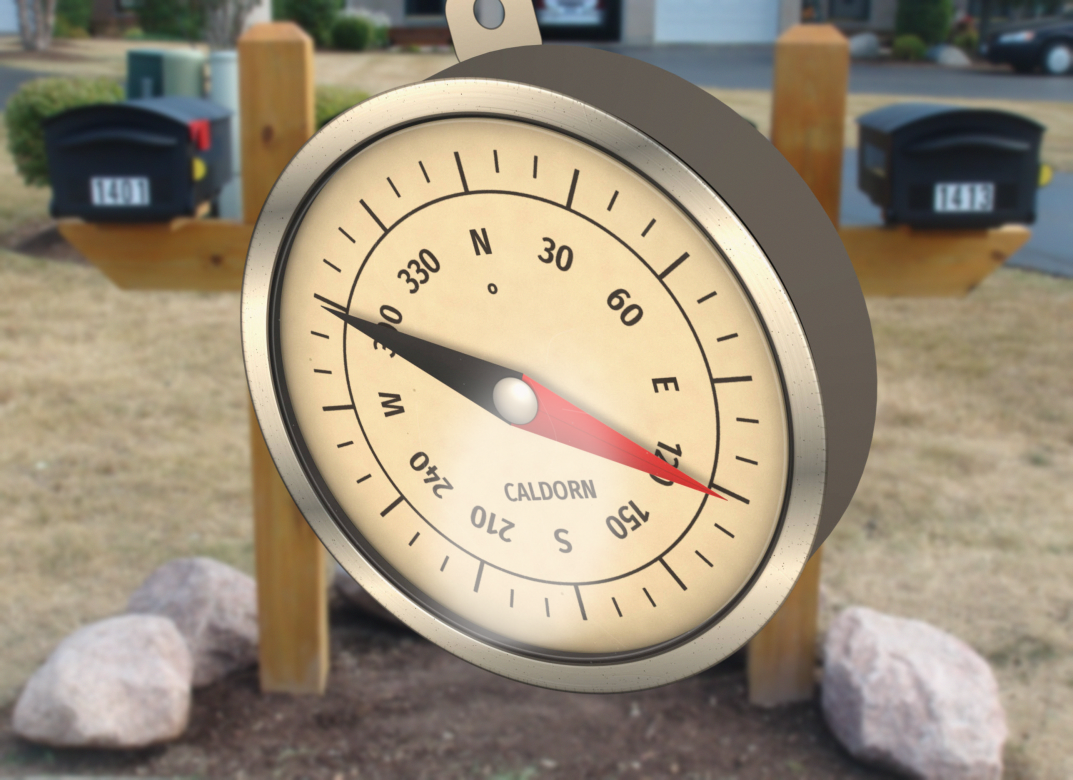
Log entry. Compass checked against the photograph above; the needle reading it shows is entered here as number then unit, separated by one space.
120 °
